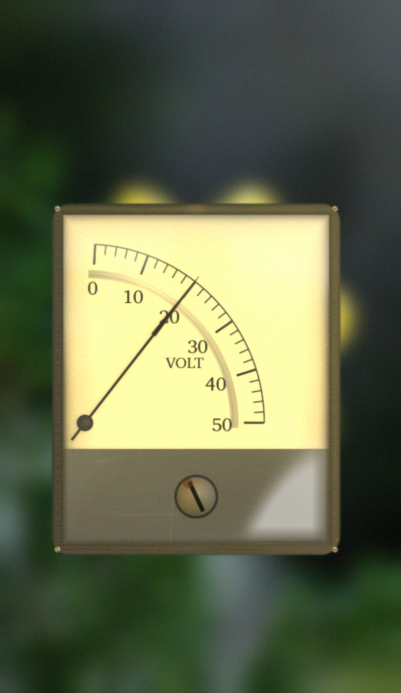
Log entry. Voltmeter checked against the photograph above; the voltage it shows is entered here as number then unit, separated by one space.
20 V
